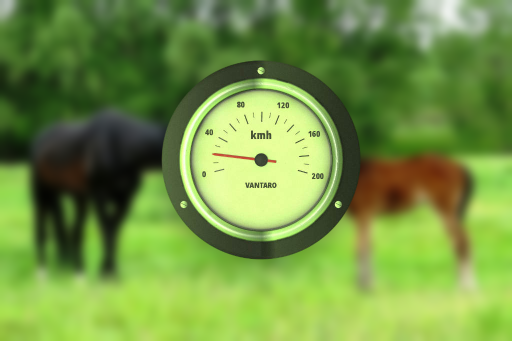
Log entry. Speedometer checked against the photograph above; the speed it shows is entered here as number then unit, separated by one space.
20 km/h
